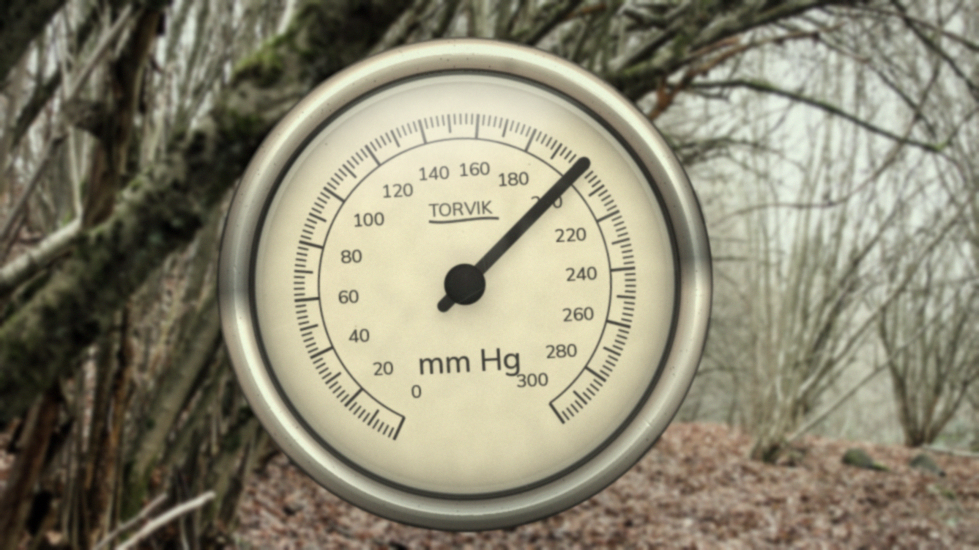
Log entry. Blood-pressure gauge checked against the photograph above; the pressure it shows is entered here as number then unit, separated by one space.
200 mmHg
